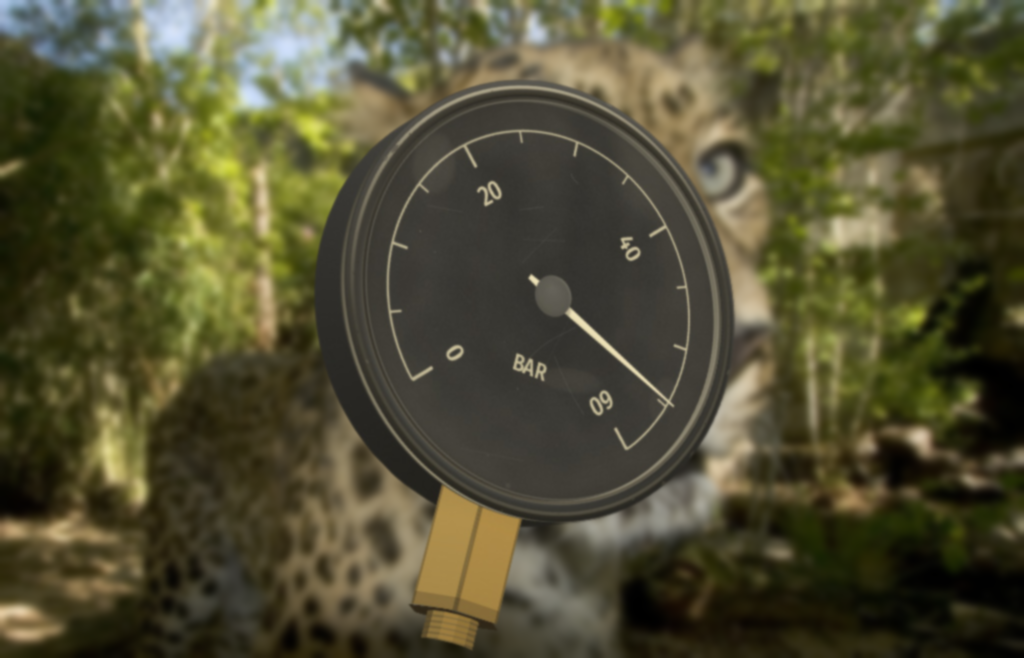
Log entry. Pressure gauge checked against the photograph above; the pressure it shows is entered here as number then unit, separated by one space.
55 bar
